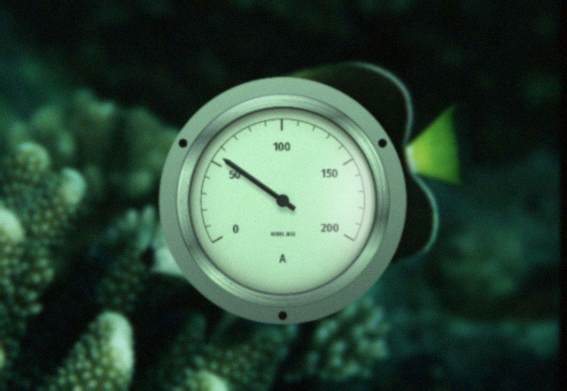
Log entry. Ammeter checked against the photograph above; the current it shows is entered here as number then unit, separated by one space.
55 A
